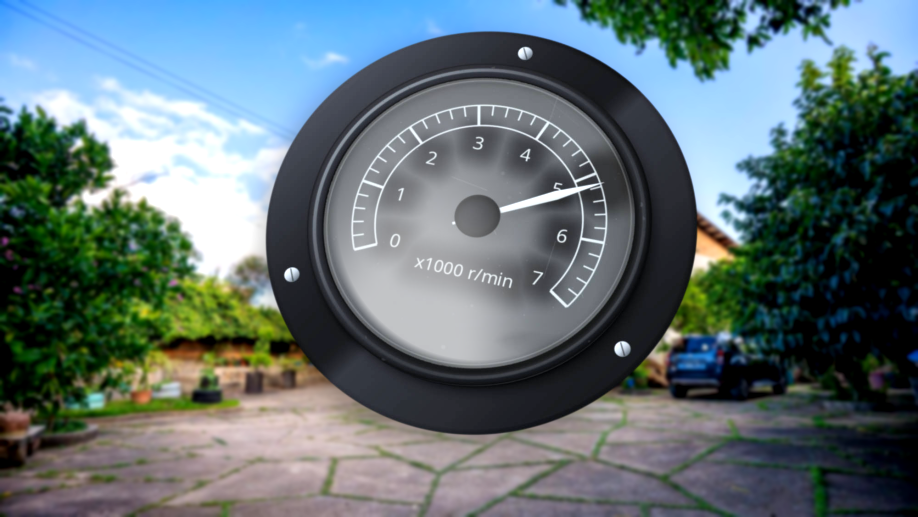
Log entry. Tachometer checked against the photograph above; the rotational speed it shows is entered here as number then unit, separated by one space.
5200 rpm
